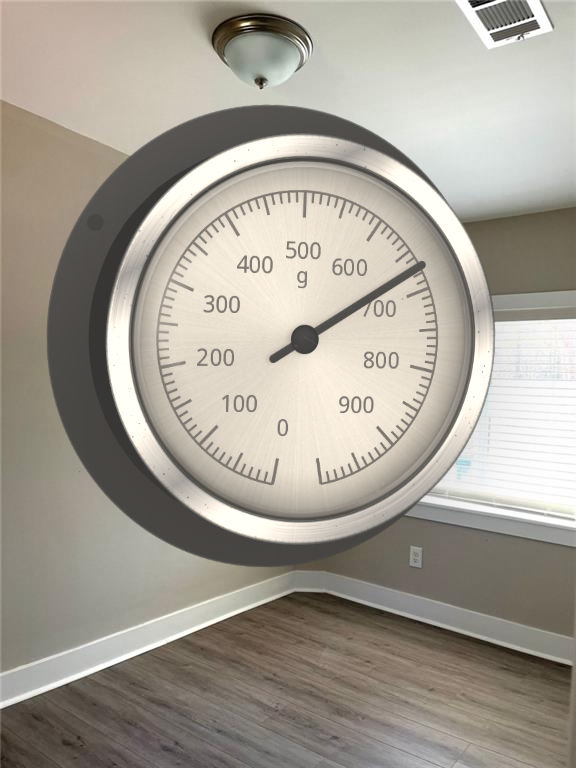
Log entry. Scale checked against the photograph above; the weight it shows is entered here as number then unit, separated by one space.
670 g
